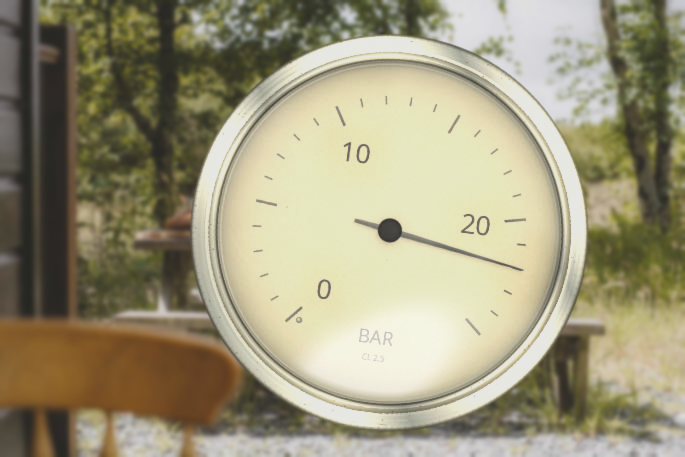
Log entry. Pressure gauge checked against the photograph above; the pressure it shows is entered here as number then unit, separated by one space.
22 bar
